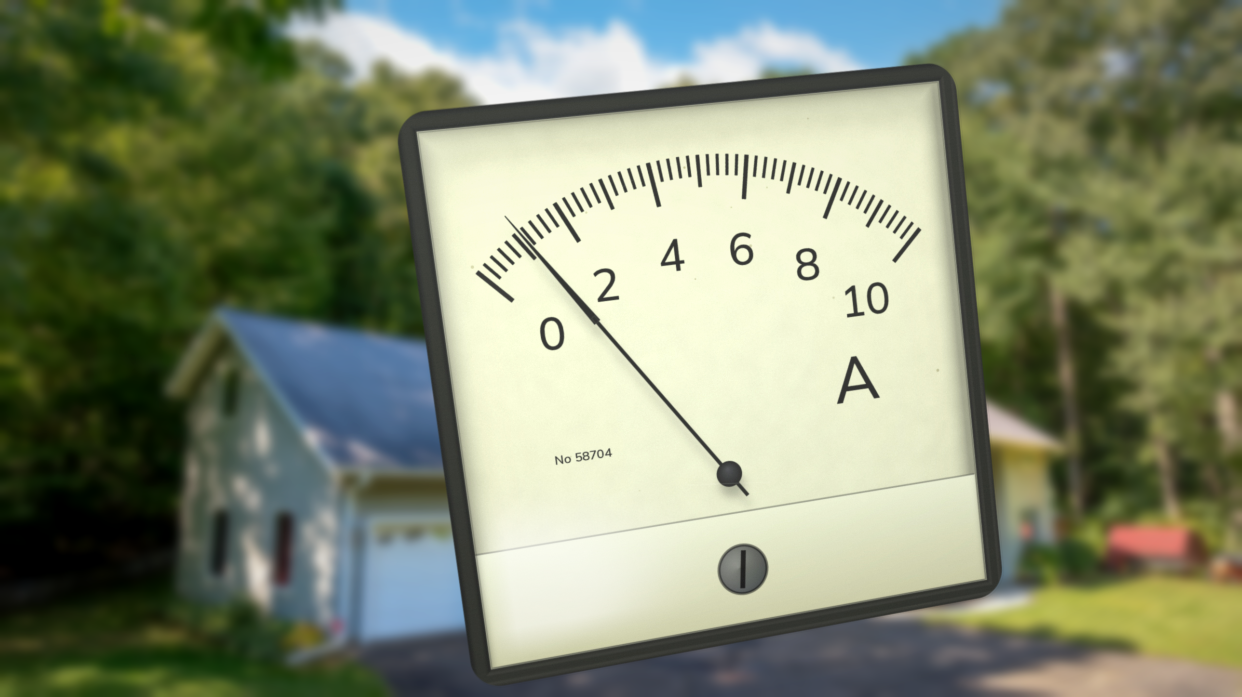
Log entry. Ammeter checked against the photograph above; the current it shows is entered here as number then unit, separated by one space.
1.1 A
